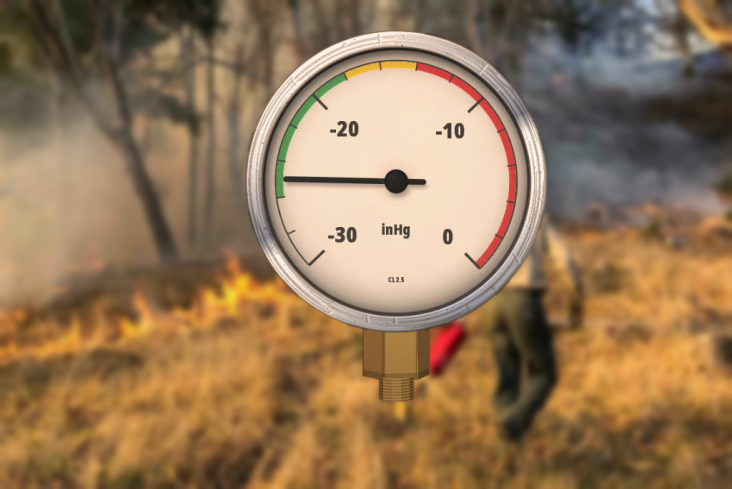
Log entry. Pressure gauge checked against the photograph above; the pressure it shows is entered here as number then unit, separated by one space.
-25 inHg
